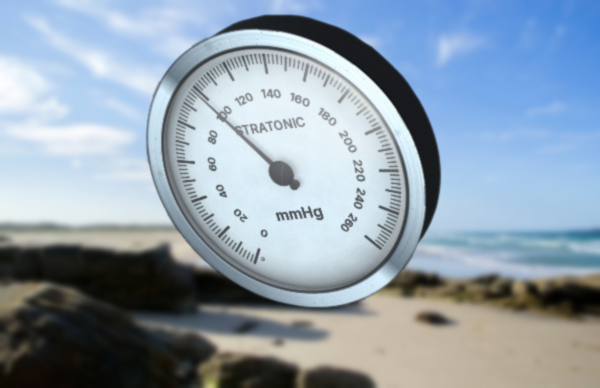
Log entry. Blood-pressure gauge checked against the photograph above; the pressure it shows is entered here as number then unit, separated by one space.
100 mmHg
